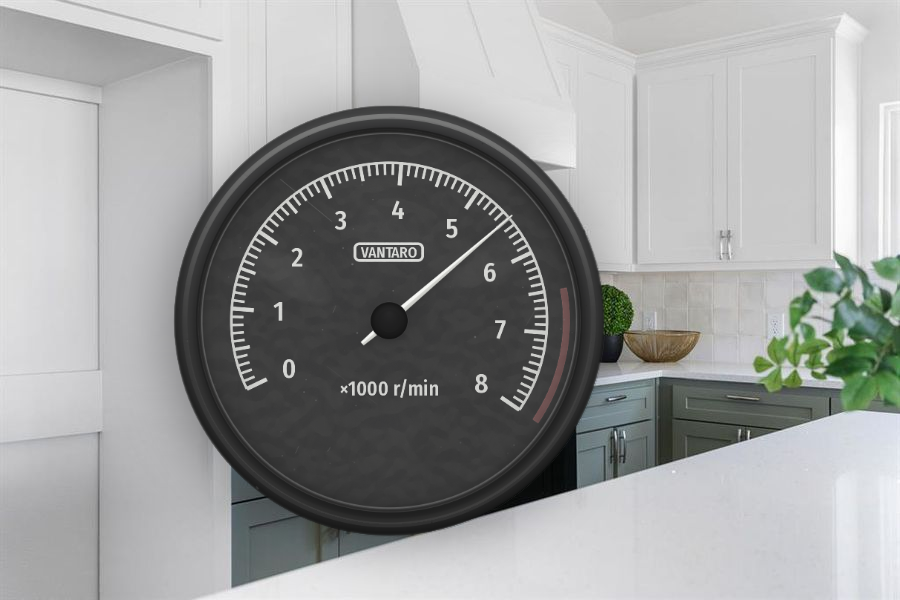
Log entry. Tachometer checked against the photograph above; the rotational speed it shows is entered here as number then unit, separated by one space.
5500 rpm
